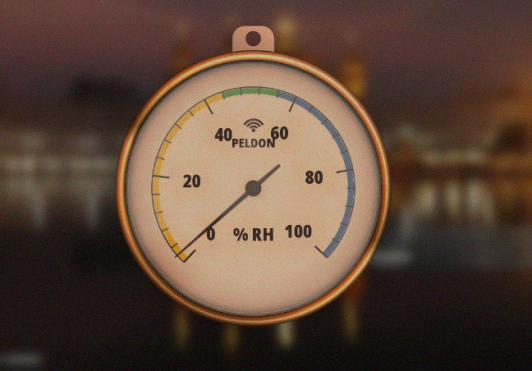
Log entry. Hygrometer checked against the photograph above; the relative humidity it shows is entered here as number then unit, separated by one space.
2 %
